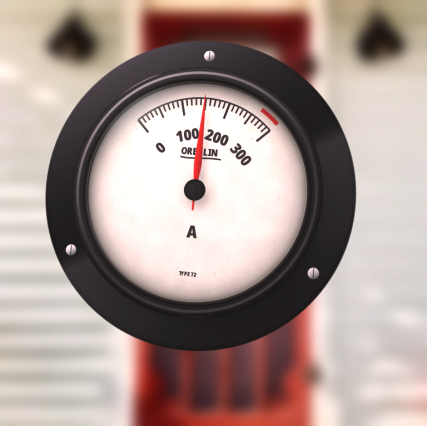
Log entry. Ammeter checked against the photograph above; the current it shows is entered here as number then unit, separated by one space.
150 A
